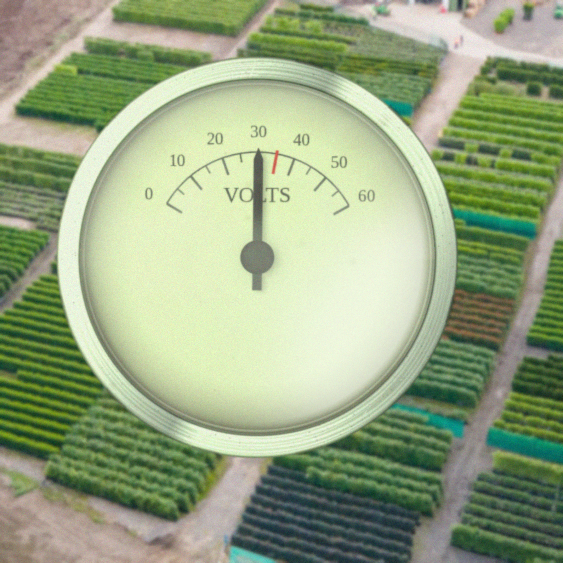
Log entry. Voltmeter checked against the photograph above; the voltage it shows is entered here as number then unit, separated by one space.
30 V
